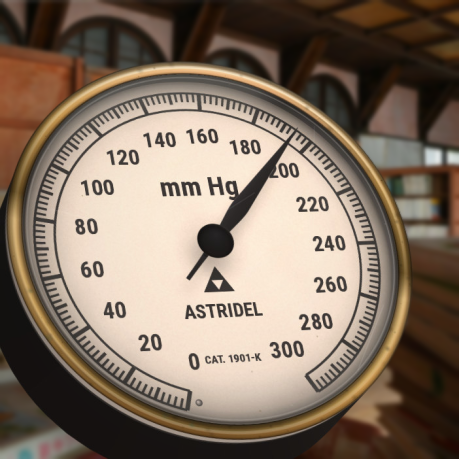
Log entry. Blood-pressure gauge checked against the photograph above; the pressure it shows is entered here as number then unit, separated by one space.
194 mmHg
